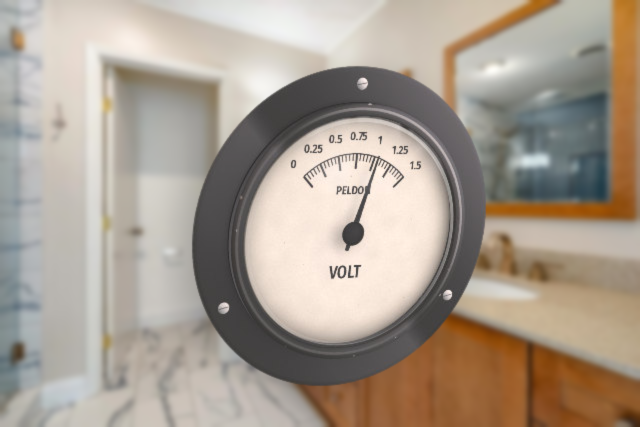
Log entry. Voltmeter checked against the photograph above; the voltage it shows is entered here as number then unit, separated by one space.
1 V
